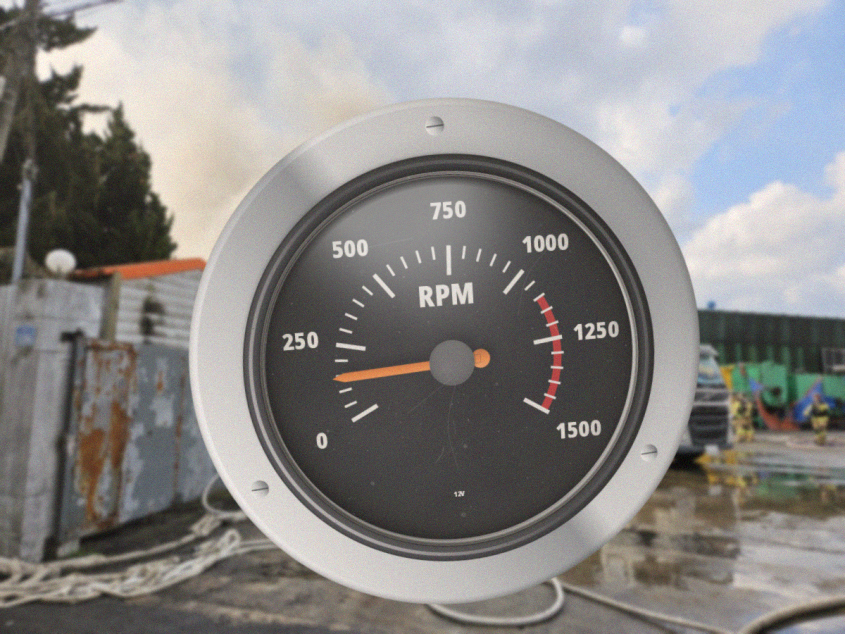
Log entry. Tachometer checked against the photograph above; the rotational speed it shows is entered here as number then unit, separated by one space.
150 rpm
